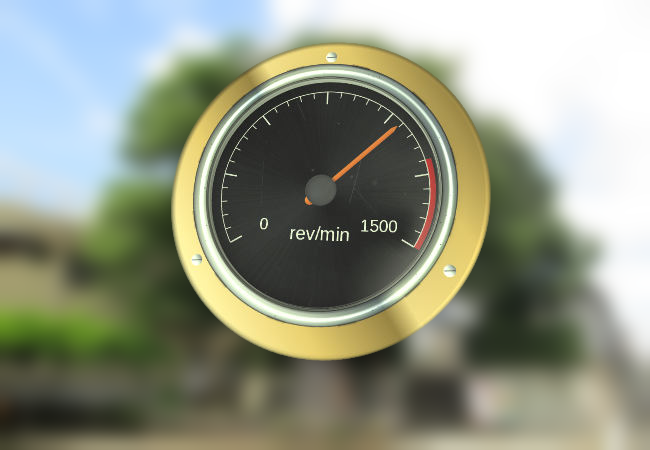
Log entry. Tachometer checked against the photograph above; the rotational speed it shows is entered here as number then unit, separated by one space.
1050 rpm
